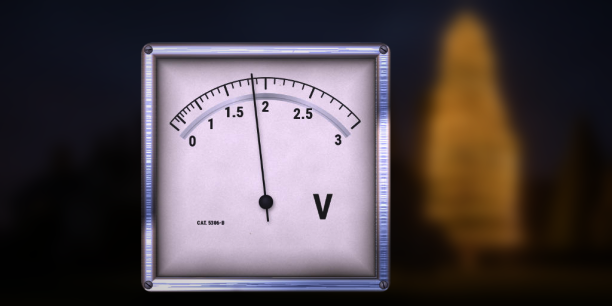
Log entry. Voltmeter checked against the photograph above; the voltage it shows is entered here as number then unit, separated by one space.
1.85 V
